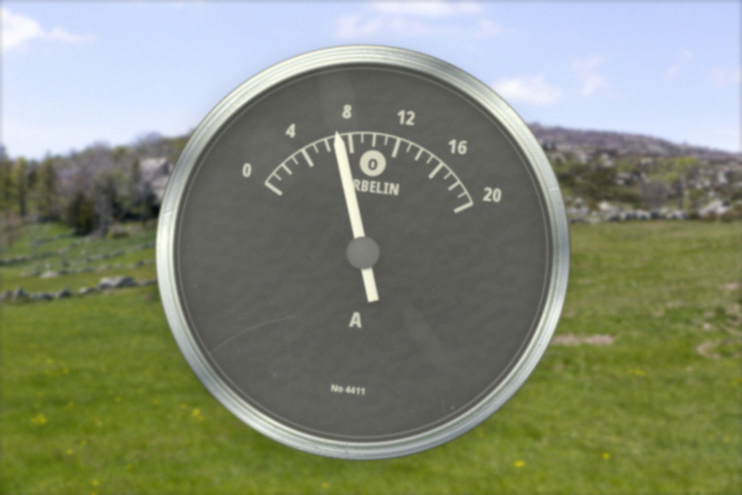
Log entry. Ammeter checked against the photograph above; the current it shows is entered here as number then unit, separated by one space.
7 A
